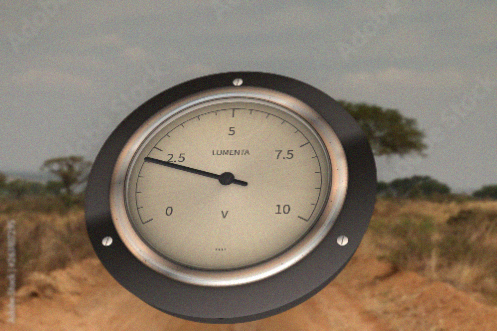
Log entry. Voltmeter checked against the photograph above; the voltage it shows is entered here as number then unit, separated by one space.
2 V
